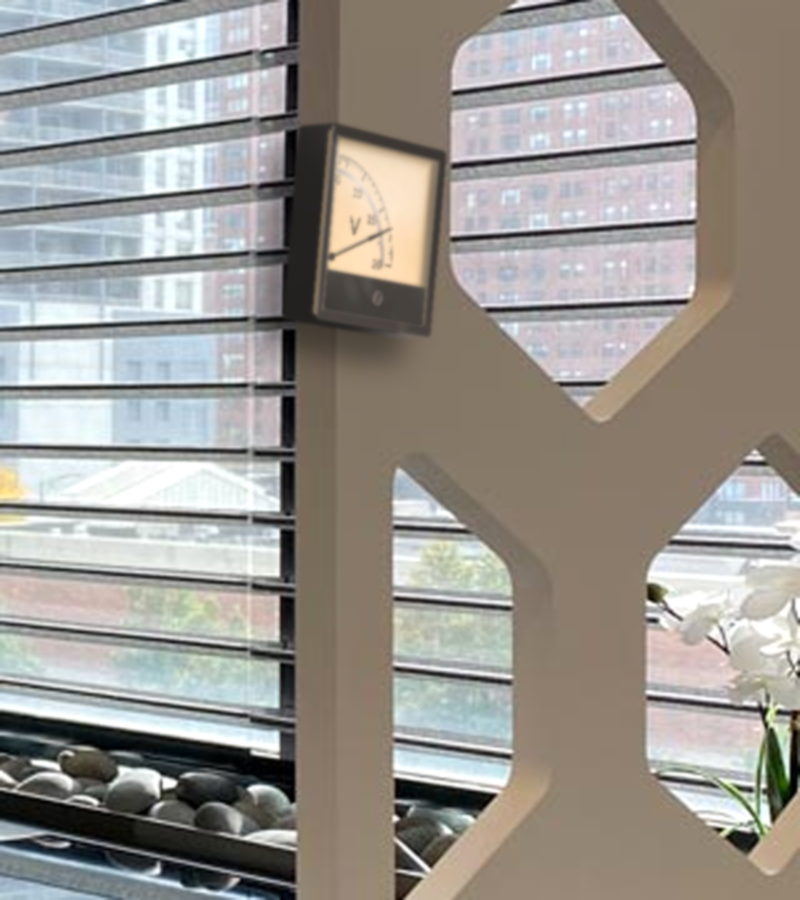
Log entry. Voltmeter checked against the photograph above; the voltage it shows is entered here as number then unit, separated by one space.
17 V
